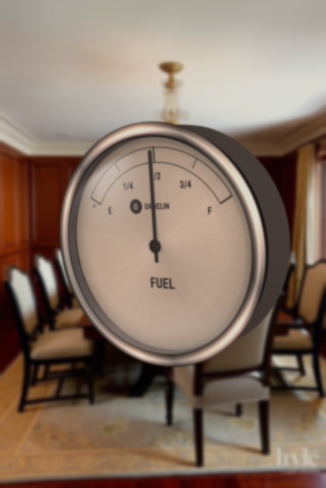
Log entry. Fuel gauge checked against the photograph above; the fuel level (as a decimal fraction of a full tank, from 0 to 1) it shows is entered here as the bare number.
0.5
